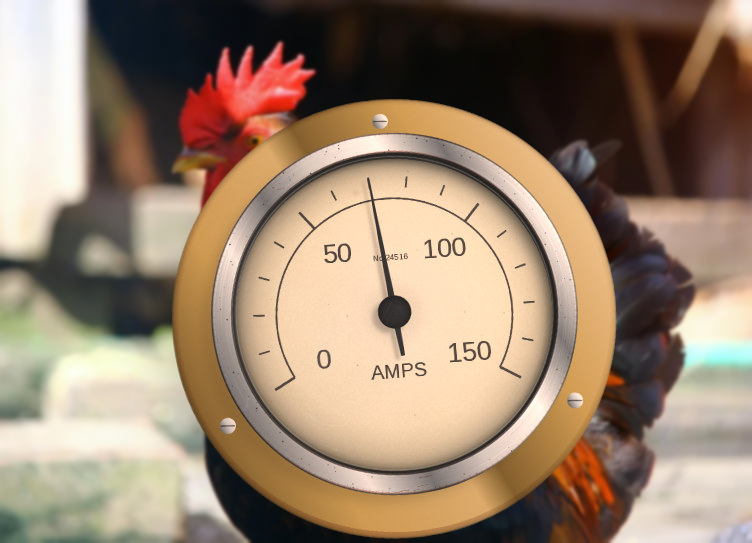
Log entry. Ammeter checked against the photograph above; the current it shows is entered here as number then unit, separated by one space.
70 A
